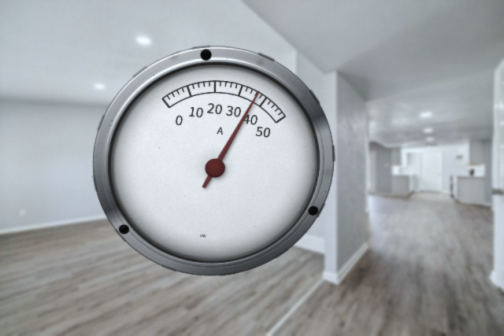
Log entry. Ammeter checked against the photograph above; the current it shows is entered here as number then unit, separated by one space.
36 A
